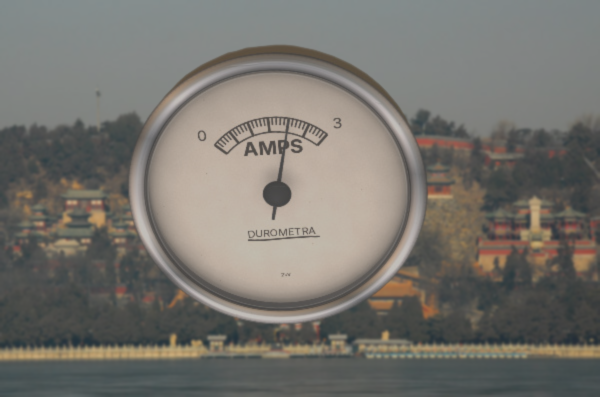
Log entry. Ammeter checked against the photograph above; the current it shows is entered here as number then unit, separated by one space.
2 A
